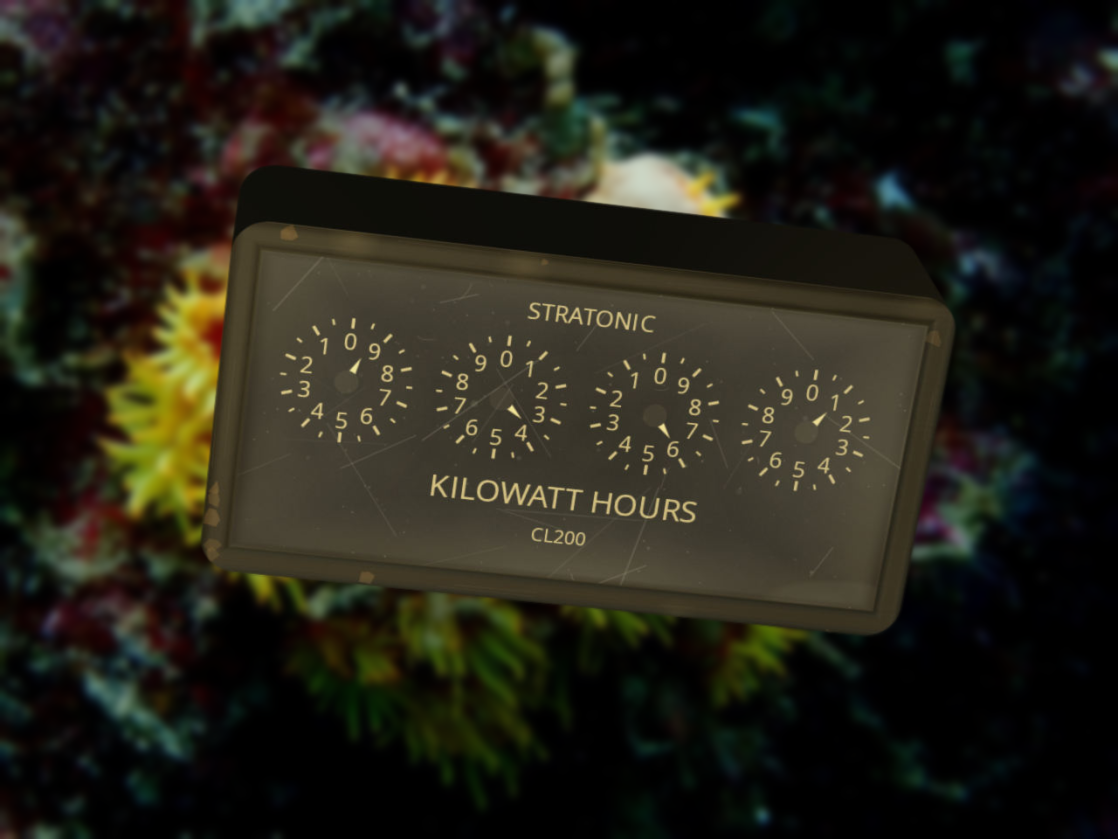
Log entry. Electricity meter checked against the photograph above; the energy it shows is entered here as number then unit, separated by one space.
9361 kWh
